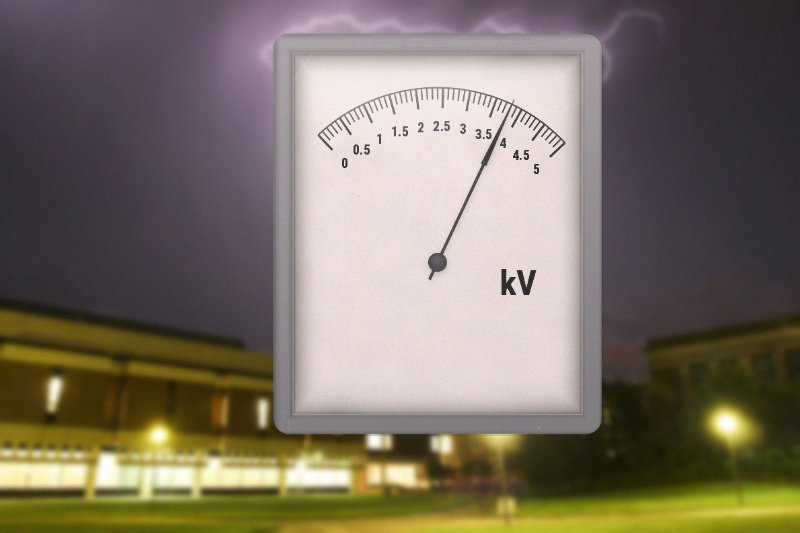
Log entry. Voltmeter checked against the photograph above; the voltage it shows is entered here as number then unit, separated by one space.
3.8 kV
